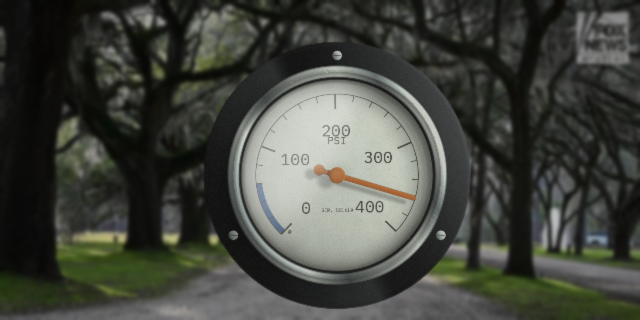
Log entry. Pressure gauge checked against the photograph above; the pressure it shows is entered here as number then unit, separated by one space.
360 psi
